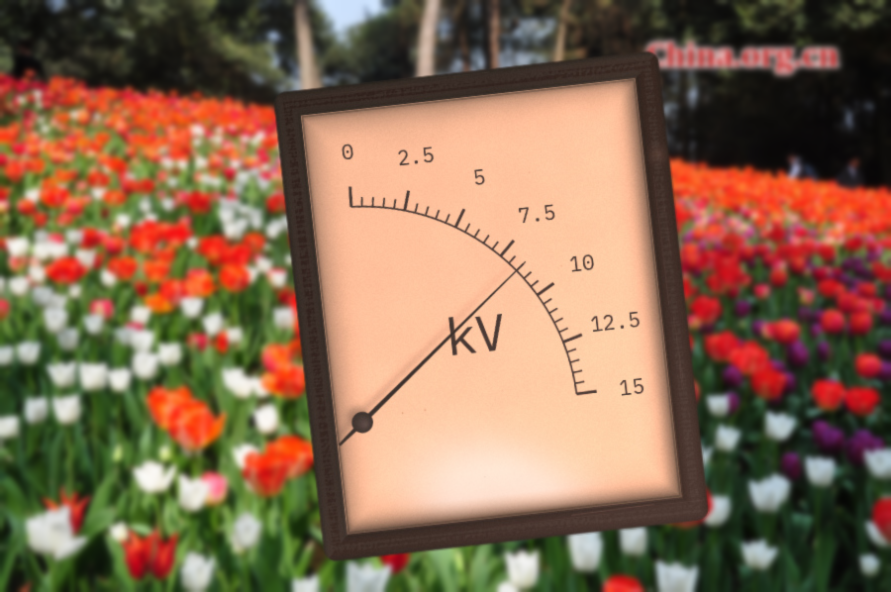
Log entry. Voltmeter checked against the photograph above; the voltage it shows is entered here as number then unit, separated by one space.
8.5 kV
